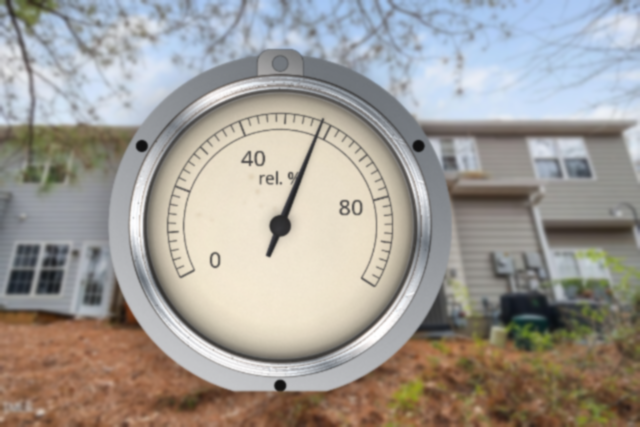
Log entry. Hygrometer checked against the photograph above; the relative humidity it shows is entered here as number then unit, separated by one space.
58 %
